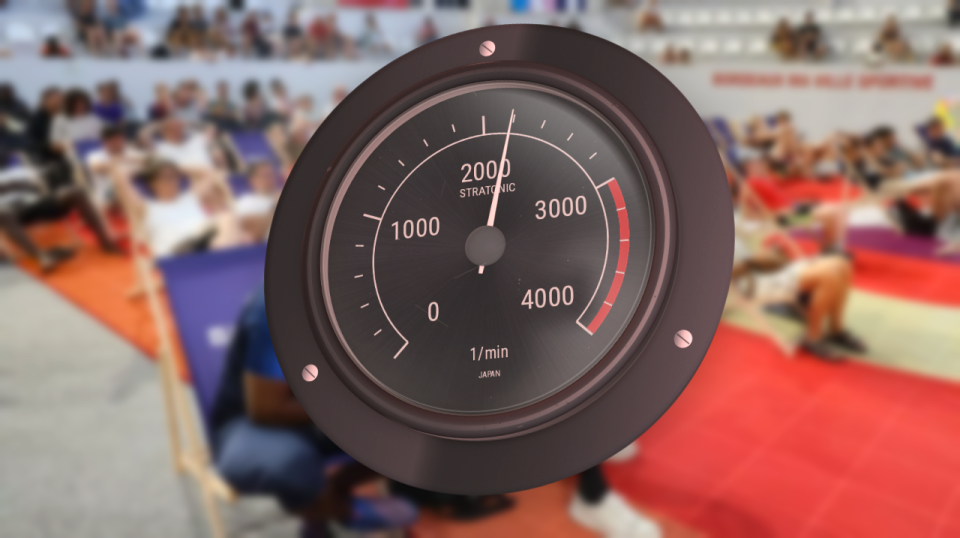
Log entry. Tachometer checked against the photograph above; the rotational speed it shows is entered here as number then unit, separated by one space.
2200 rpm
